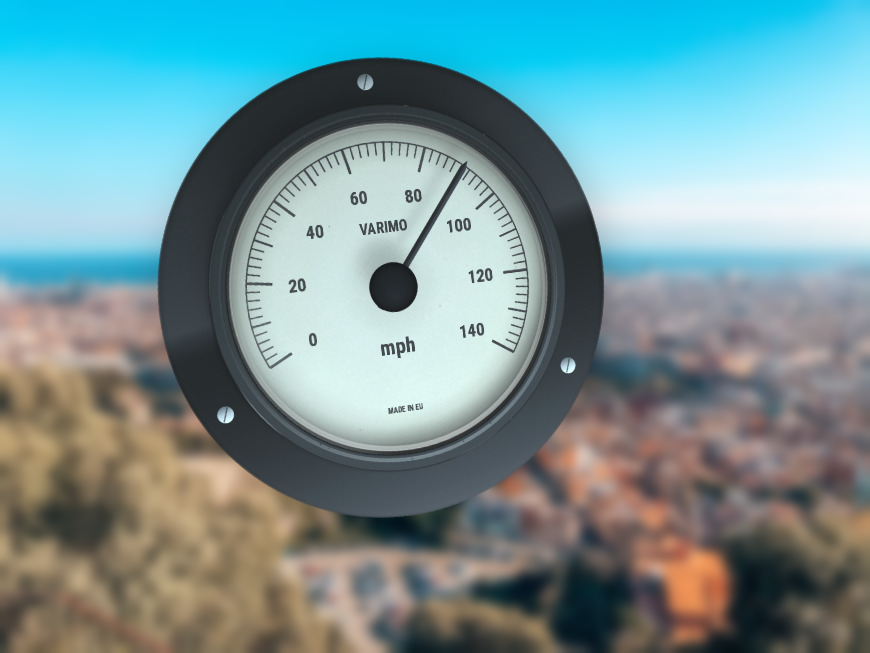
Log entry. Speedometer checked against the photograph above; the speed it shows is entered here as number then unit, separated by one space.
90 mph
